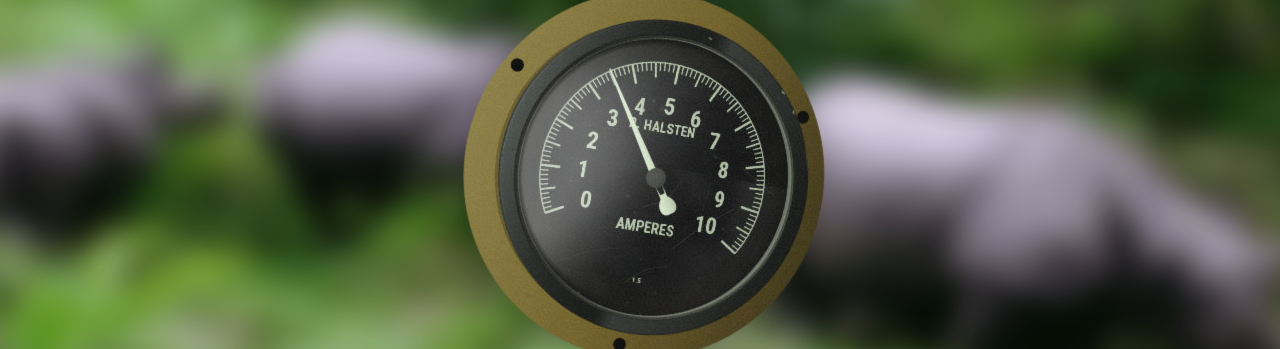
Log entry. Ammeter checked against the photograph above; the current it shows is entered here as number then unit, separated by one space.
3.5 A
